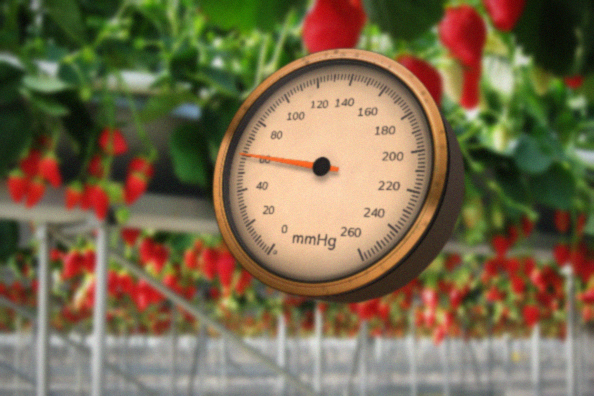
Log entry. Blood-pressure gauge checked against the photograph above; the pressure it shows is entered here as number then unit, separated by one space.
60 mmHg
